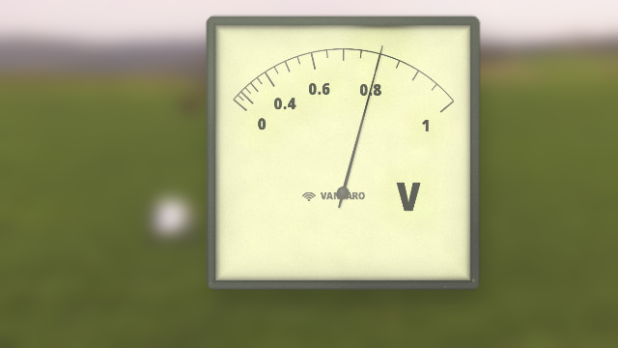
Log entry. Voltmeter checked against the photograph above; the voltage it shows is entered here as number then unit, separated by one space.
0.8 V
